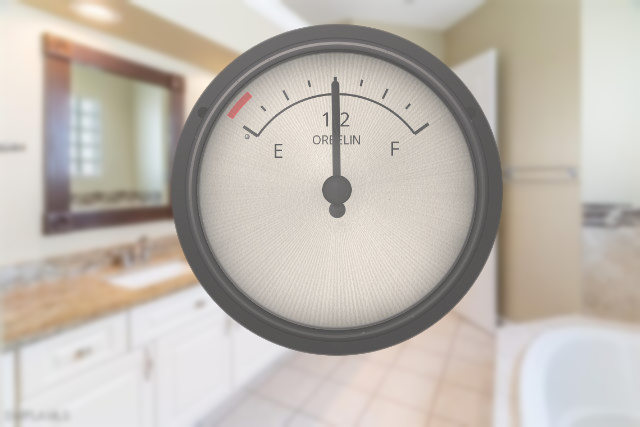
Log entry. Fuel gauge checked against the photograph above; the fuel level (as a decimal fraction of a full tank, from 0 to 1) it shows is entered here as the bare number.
0.5
